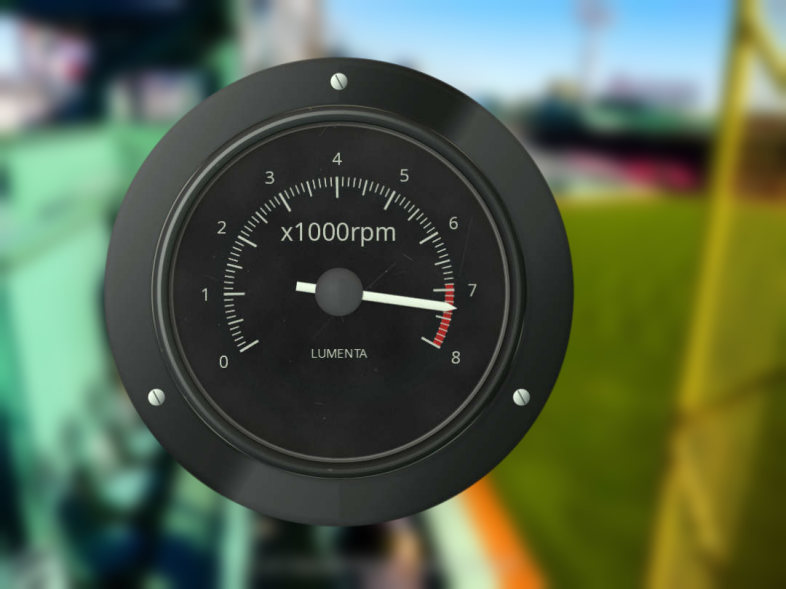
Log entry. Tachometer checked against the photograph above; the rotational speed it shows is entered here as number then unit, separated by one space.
7300 rpm
